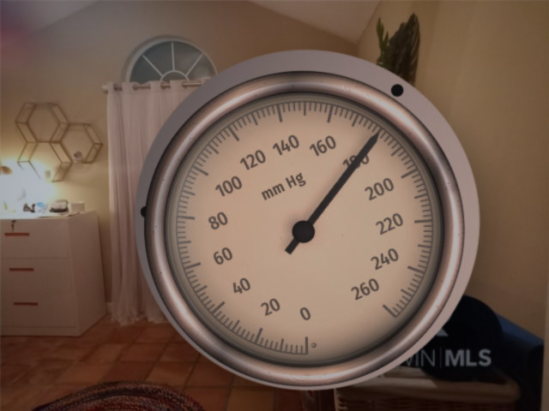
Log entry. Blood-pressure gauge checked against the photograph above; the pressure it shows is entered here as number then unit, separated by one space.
180 mmHg
